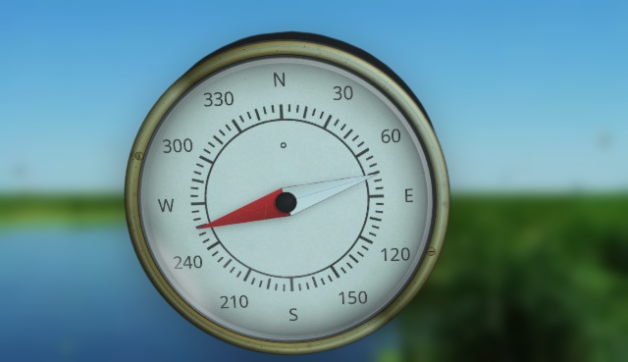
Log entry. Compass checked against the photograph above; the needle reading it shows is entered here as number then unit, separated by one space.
255 °
